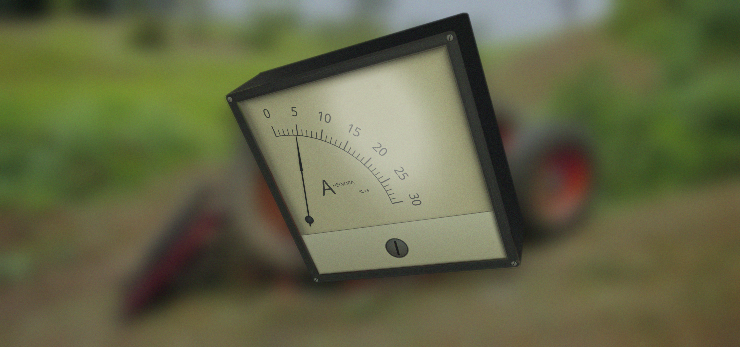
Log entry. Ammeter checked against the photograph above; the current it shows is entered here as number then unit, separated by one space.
5 A
